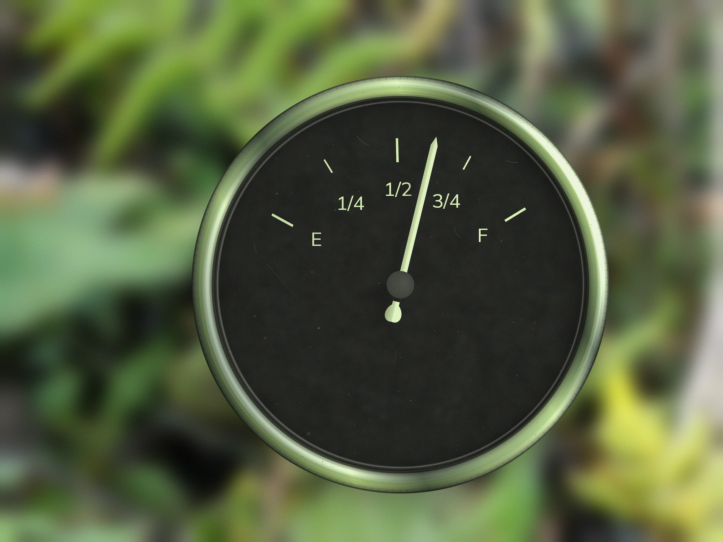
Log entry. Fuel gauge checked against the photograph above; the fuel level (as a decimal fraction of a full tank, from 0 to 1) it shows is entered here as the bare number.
0.625
